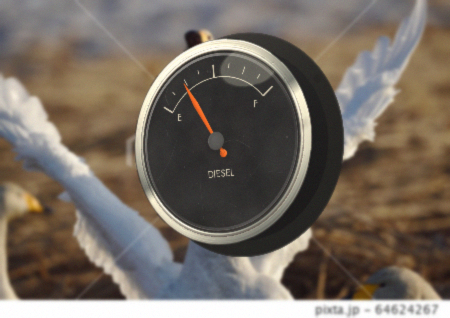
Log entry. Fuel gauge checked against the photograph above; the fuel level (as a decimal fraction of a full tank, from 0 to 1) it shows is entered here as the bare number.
0.25
